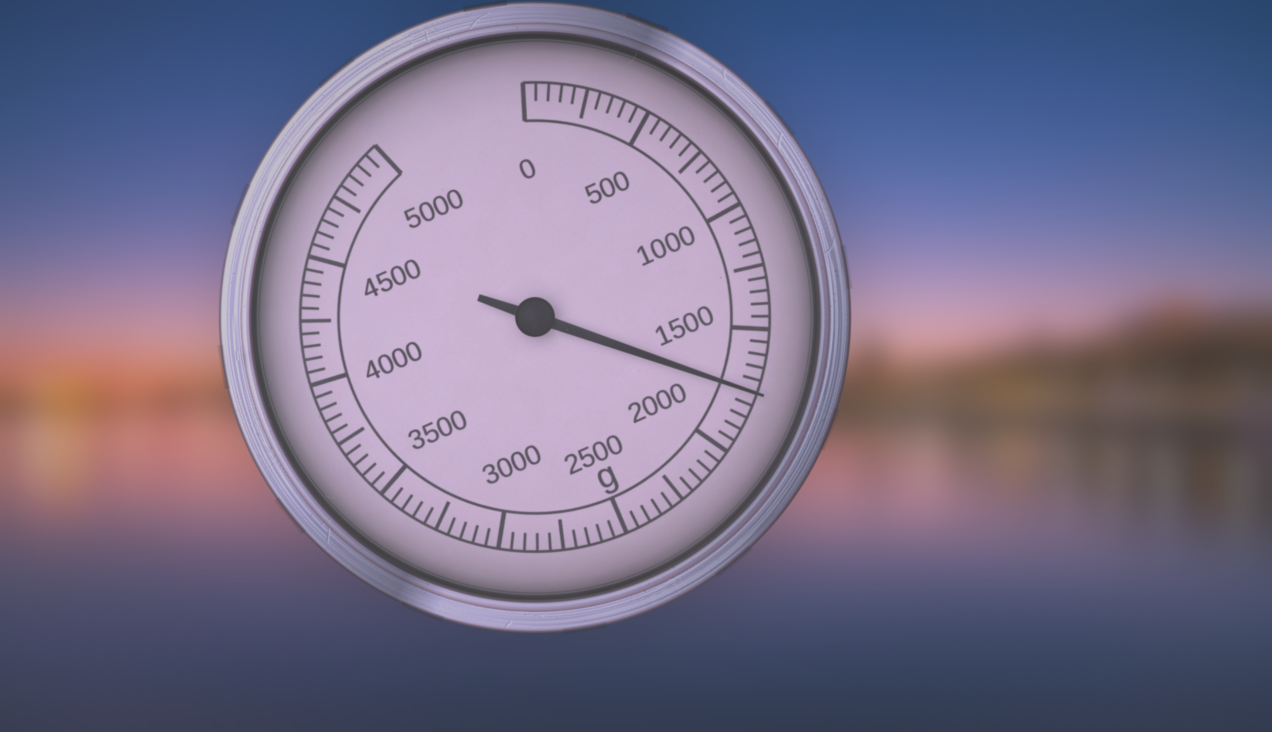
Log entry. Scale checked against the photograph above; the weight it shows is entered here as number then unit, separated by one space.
1750 g
